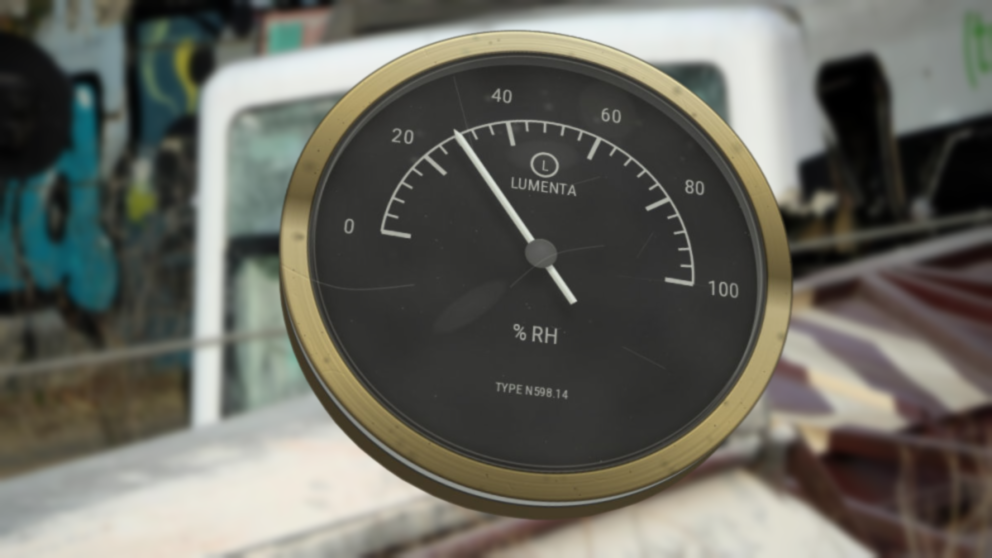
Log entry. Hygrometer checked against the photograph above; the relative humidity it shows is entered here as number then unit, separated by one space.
28 %
